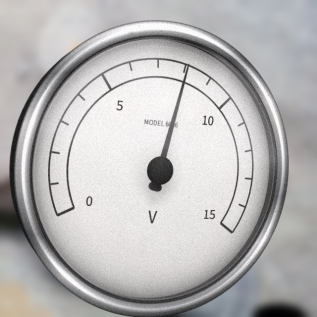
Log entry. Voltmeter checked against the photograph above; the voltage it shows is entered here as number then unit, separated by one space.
8 V
